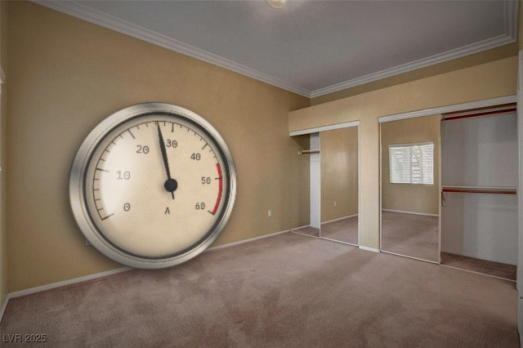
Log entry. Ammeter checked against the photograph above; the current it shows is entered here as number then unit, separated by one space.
26 A
